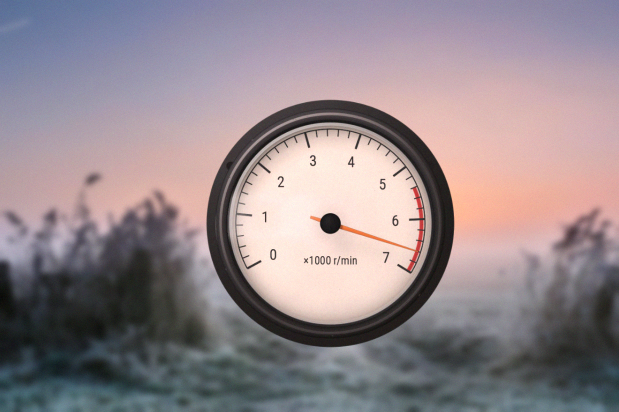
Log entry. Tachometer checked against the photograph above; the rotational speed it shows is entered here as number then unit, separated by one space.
6600 rpm
